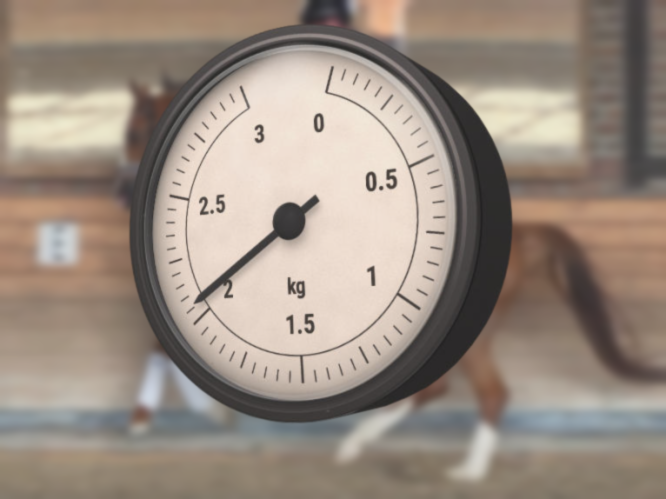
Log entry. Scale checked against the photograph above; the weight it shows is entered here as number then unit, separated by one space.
2.05 kg
